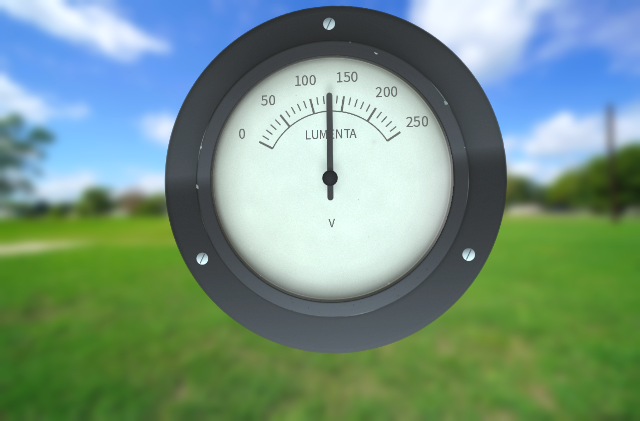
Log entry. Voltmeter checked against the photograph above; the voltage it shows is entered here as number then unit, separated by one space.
130 V
